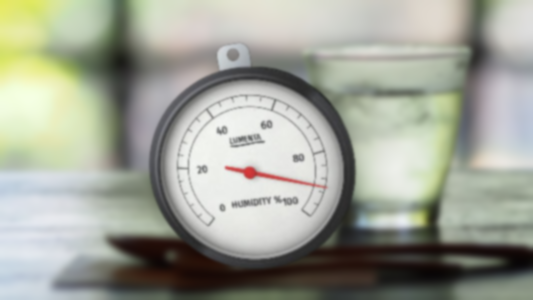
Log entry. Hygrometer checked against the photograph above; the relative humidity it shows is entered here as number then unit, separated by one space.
90 %
